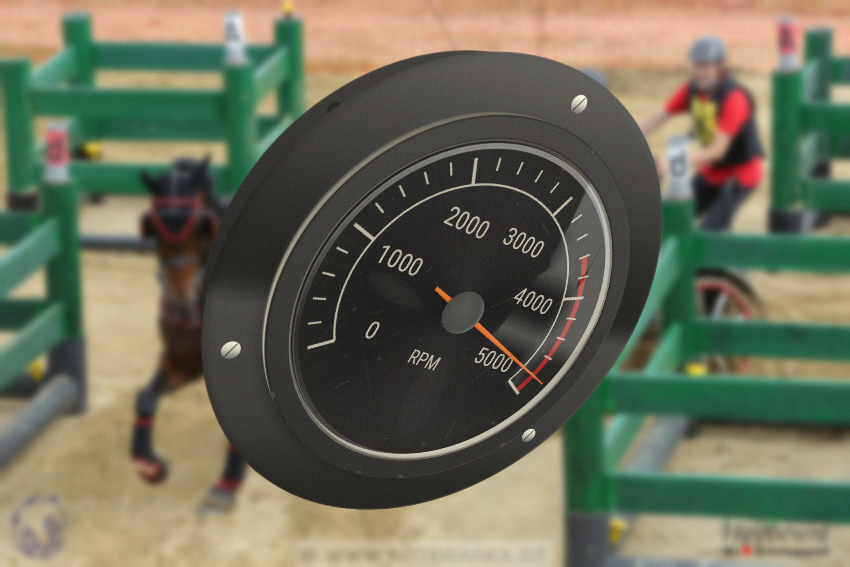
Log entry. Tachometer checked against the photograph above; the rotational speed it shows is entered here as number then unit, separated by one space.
4800 rpm
